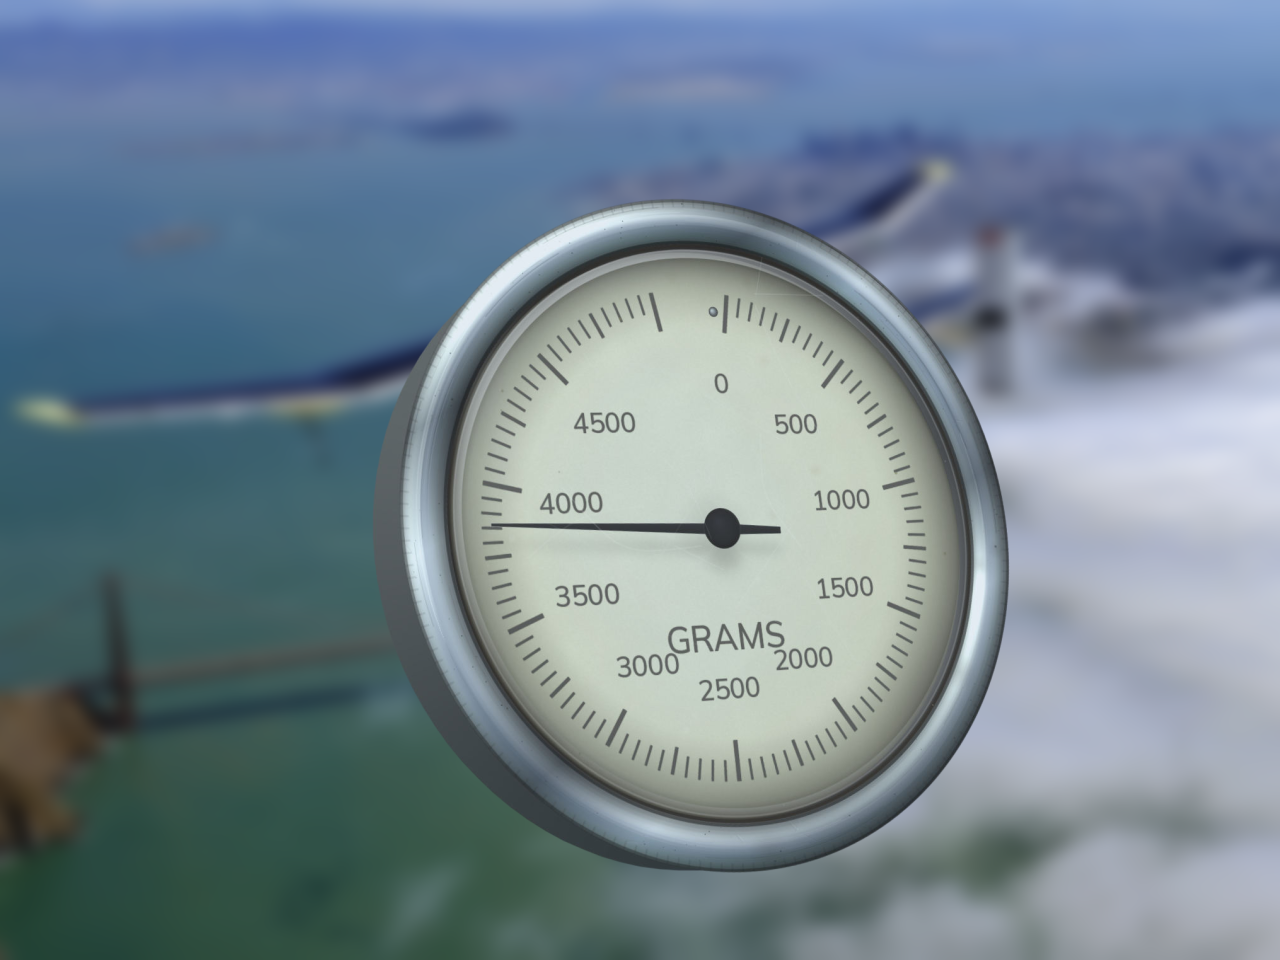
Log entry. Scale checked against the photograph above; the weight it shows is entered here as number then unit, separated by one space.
3850 g
